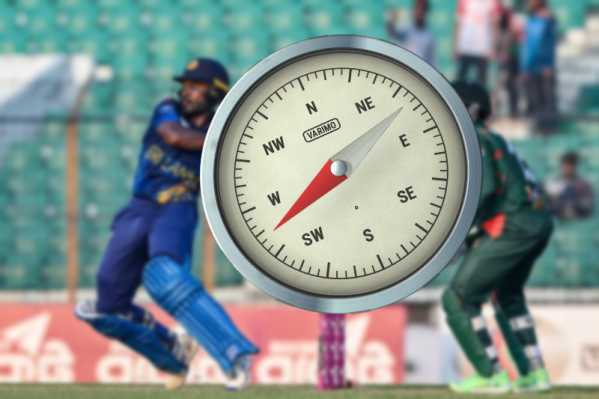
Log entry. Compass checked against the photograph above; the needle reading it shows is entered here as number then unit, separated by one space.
250 °
